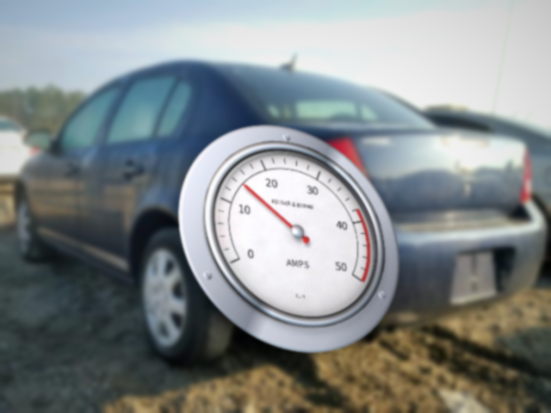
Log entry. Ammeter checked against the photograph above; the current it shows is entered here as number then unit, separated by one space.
14 A
